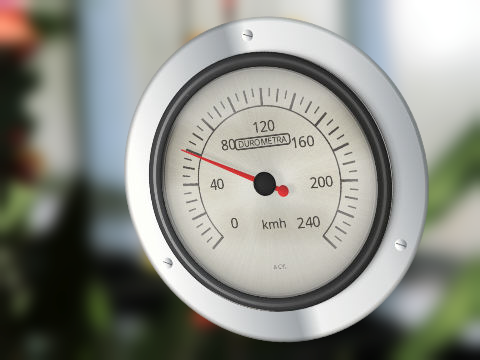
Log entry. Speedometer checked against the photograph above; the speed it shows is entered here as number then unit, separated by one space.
60 km/h
